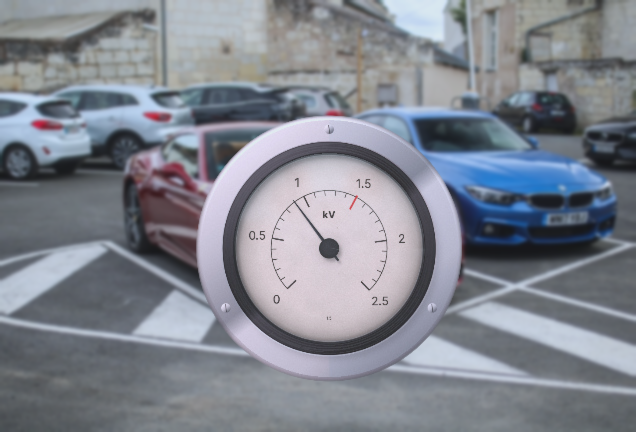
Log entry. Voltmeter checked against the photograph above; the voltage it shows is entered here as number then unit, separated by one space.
0.9 kV
